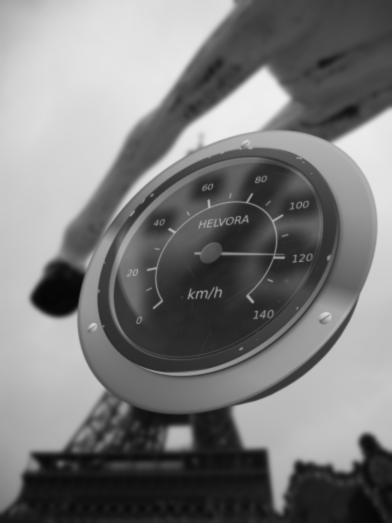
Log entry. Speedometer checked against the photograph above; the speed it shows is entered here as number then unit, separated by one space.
120 km/h
